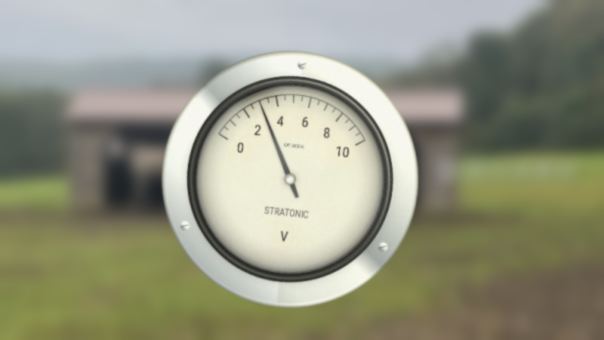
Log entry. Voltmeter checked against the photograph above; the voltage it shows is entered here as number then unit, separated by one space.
3 V
